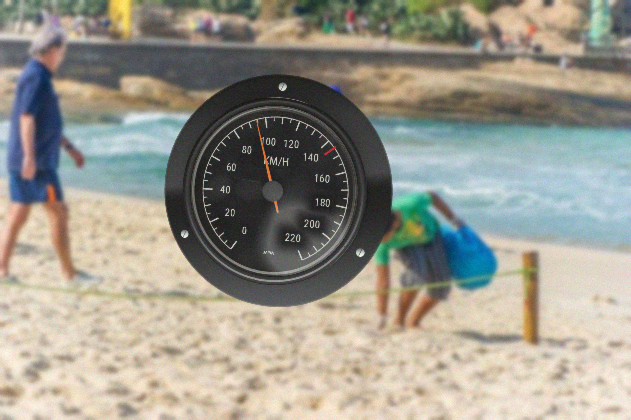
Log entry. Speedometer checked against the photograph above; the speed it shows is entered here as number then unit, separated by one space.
95 km/h
